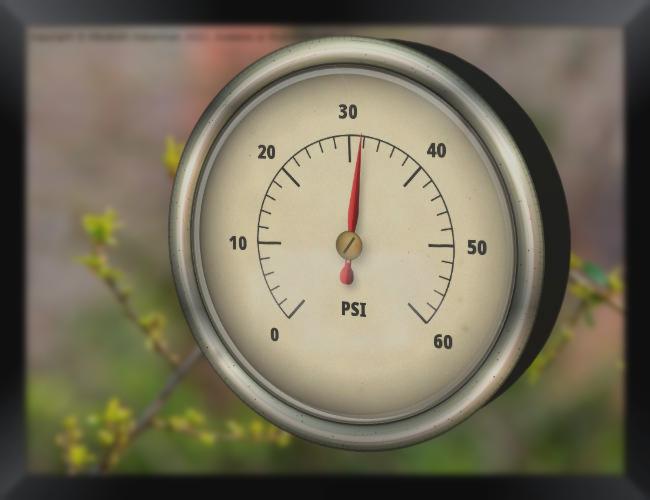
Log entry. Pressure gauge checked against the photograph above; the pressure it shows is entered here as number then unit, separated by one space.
32 psi
